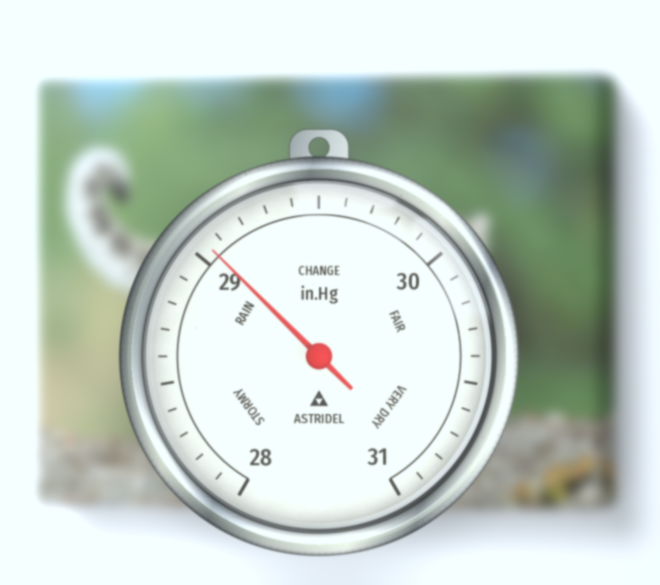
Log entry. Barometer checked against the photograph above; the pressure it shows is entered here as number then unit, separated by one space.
29.05 inHg
